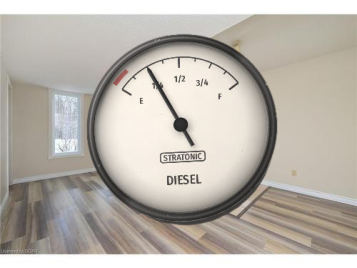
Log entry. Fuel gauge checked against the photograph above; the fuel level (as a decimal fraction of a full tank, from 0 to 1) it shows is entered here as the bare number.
0.25
